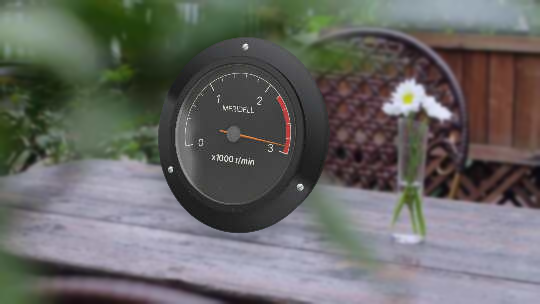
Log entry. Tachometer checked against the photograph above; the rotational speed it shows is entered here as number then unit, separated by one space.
2900 rpm
